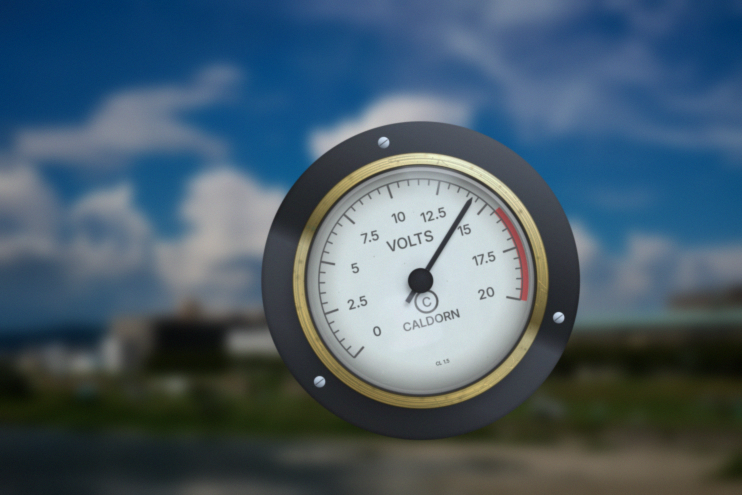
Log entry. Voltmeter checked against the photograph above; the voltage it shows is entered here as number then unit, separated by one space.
14.25 V
